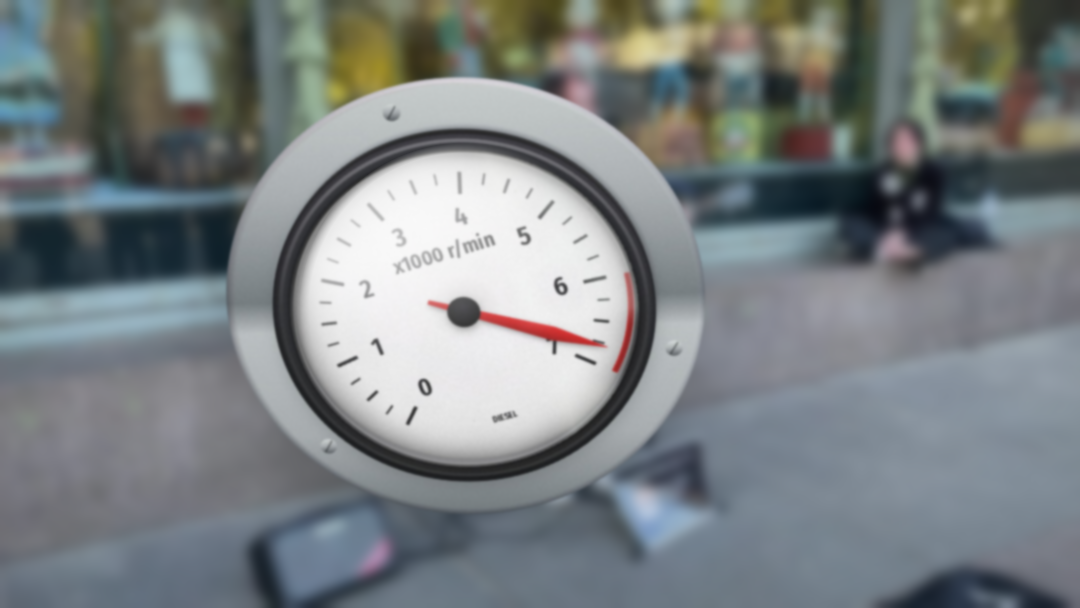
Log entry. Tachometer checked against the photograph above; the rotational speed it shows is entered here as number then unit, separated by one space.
6750 rpm
